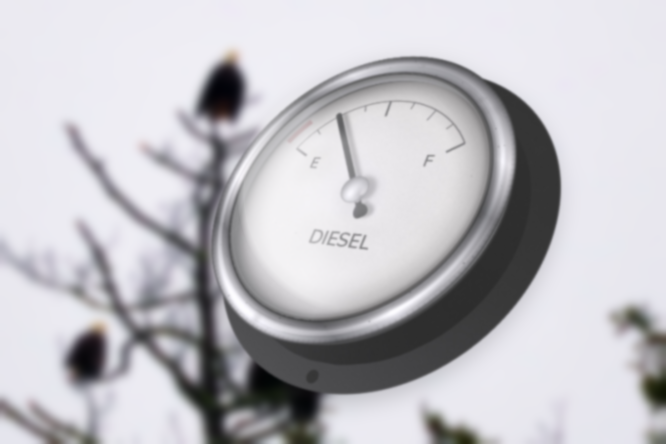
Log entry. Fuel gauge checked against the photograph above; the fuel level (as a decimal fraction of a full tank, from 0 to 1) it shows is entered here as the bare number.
0.25
